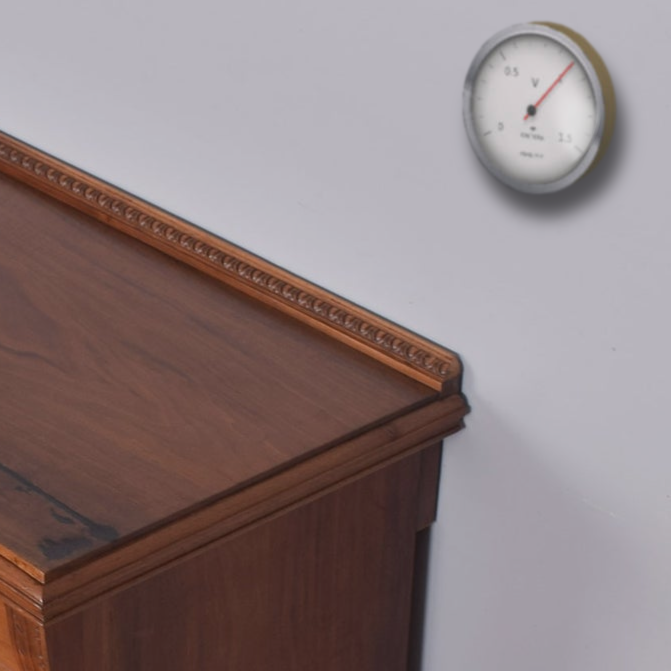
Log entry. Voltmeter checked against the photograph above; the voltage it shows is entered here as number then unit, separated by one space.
1 V
